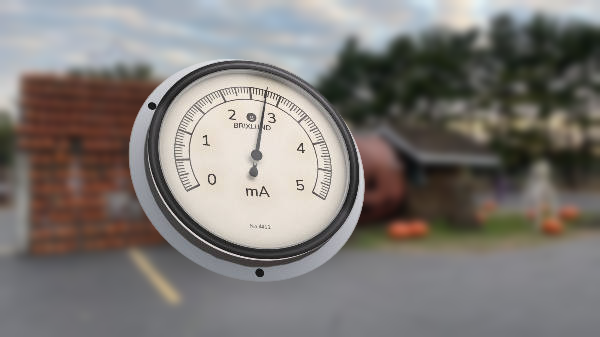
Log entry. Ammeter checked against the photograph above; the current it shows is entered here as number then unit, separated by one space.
2.75 mA
